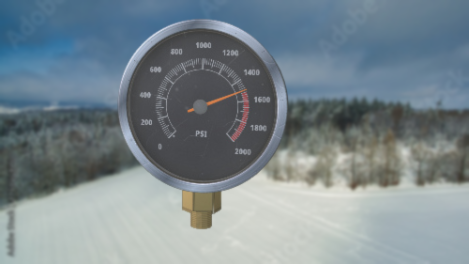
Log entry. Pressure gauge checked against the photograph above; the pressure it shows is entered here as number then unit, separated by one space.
1500 psi
